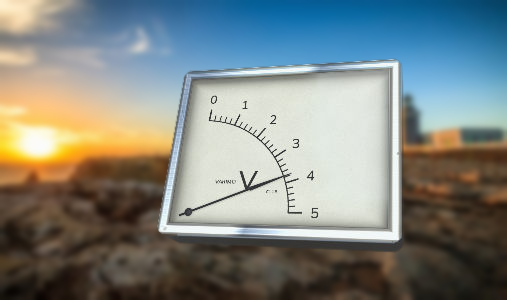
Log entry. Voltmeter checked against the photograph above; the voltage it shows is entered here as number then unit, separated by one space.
3.8 V
